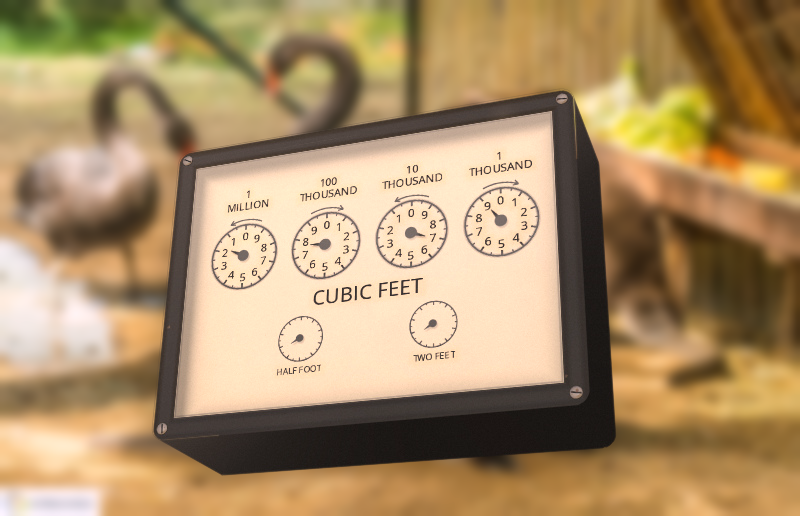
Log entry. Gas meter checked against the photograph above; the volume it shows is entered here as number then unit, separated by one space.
176900 ft³
